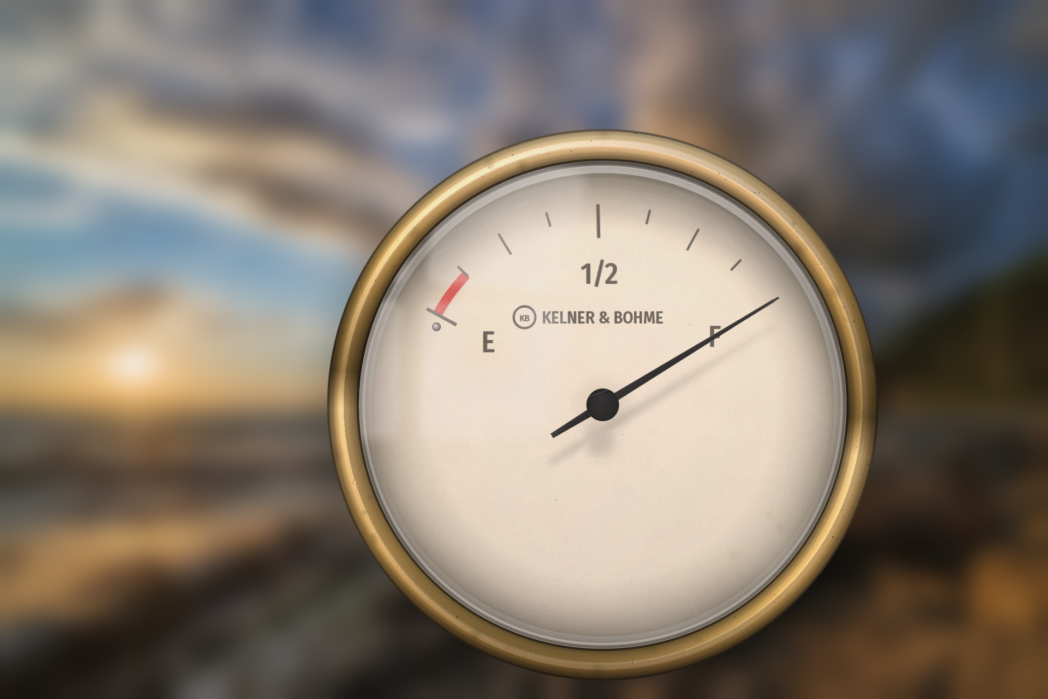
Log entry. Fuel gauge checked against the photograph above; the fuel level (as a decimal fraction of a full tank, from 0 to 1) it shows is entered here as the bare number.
1
